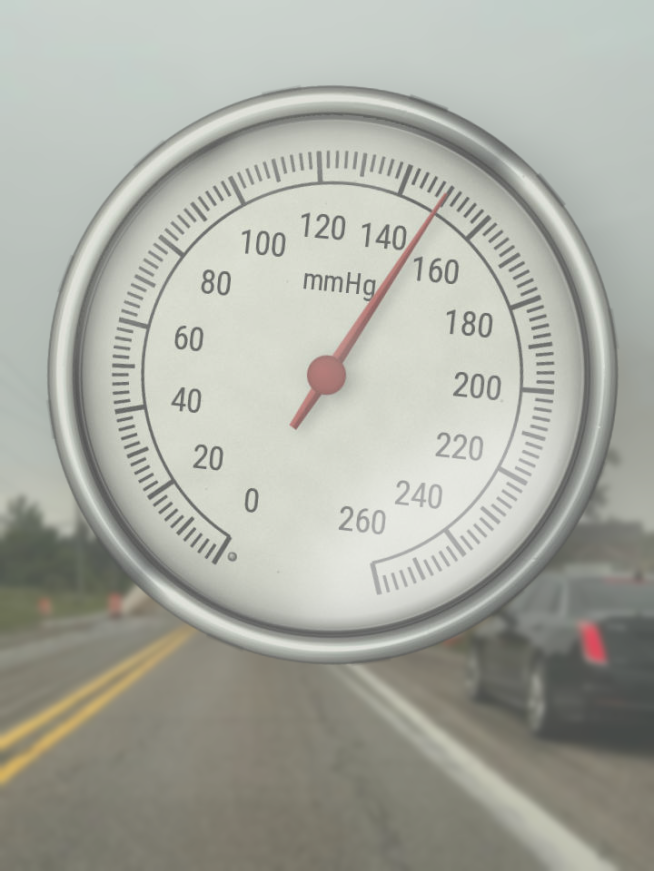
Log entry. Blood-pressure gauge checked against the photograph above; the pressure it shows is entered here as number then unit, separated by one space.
150 mmHg
